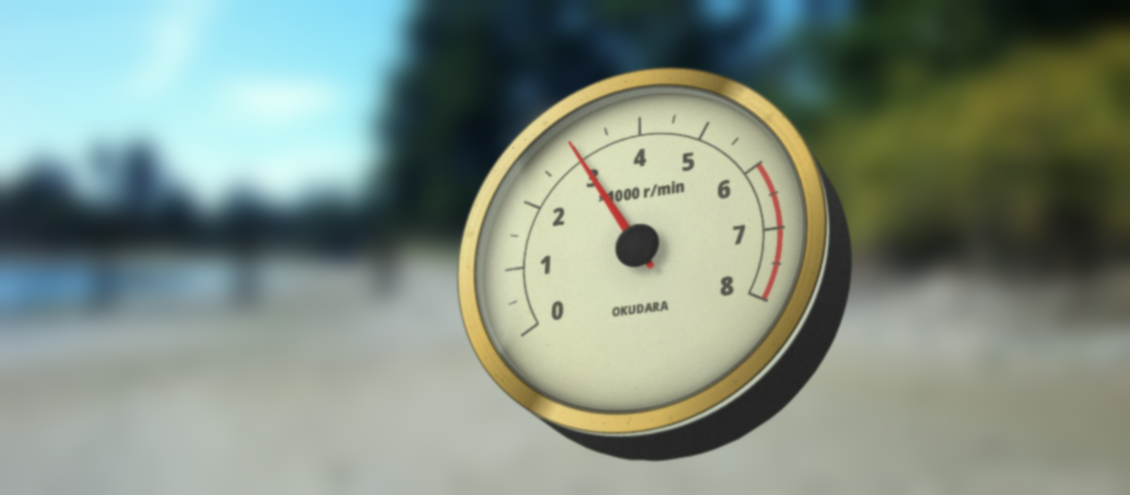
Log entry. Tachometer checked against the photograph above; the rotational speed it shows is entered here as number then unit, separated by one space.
3000 rpm
